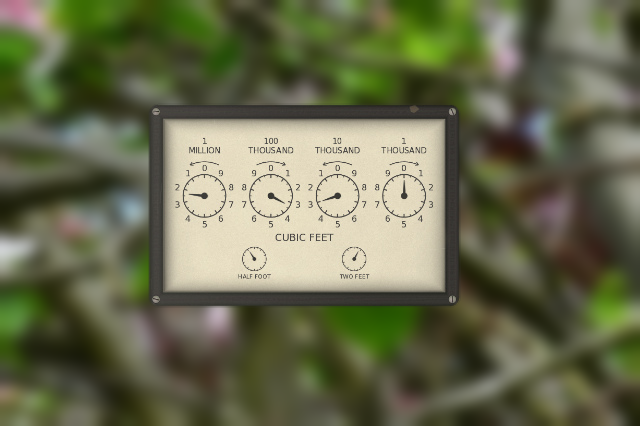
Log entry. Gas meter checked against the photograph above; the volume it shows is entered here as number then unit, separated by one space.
233000 ft³
